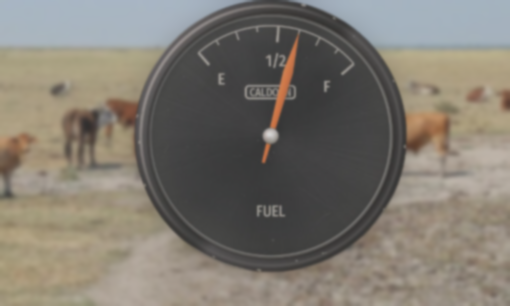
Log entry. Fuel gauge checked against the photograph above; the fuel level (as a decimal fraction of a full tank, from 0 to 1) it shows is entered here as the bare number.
0.625
